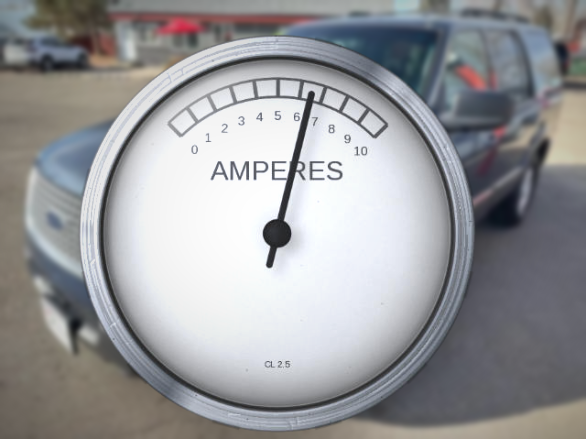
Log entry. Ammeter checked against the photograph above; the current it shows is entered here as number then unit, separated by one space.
6.5 A
